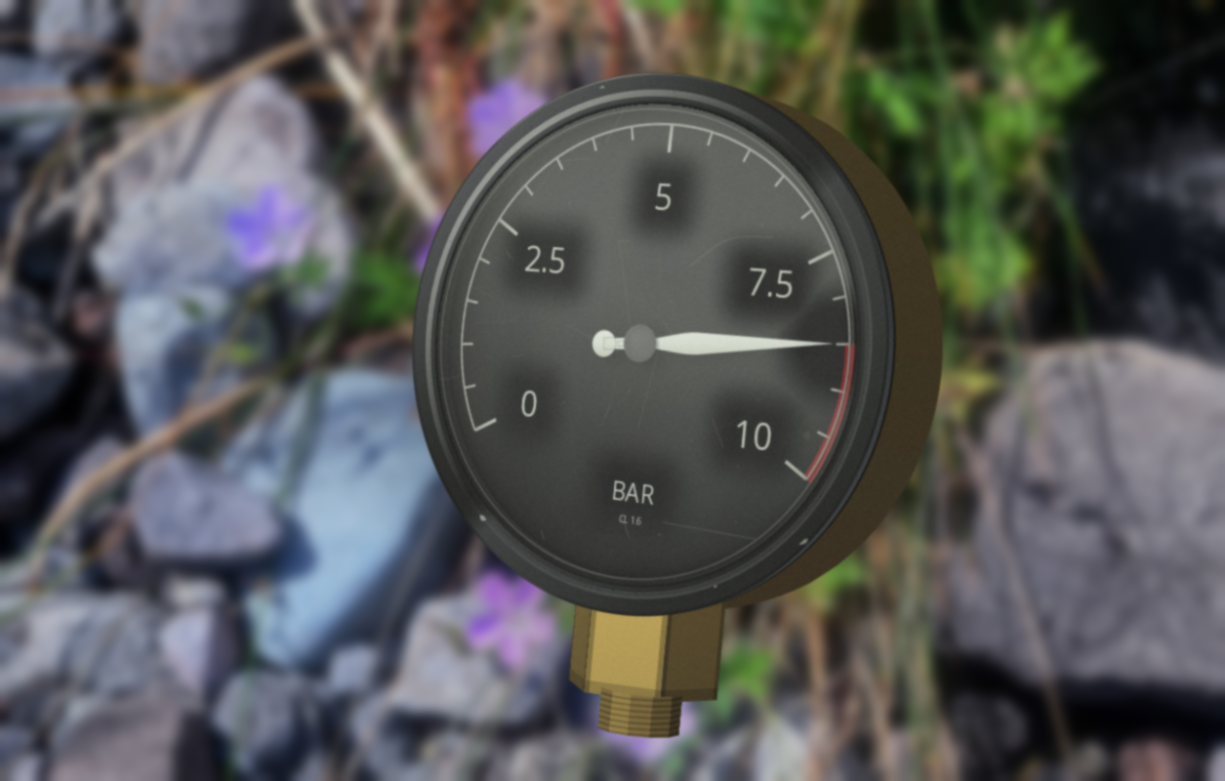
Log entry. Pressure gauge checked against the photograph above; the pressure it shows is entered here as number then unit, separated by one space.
8.5 bar
